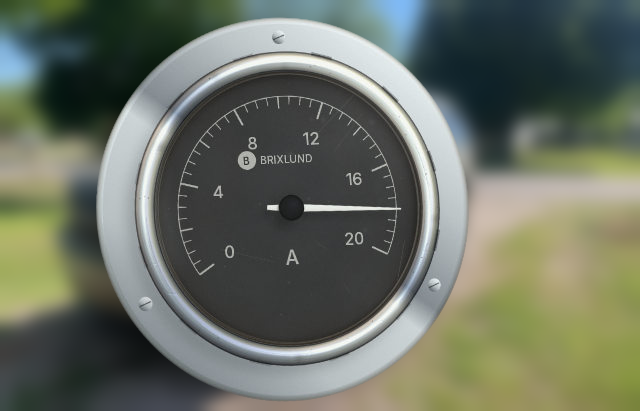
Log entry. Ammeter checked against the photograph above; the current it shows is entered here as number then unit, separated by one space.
18 A
